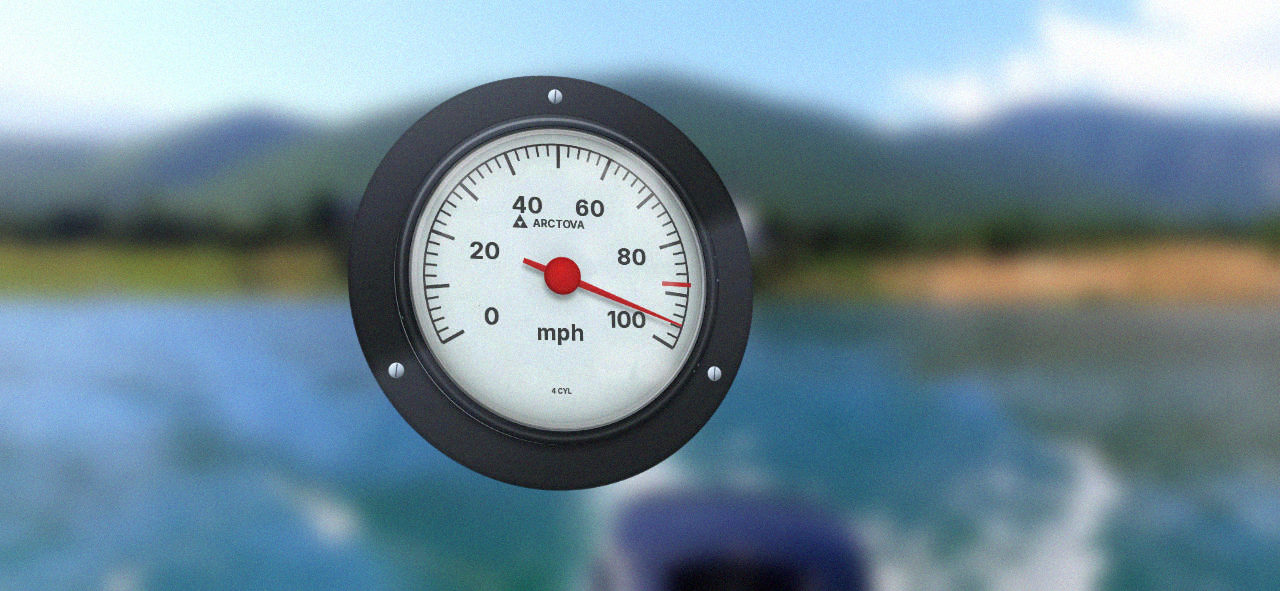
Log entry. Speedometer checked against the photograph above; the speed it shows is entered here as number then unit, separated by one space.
96 mph
